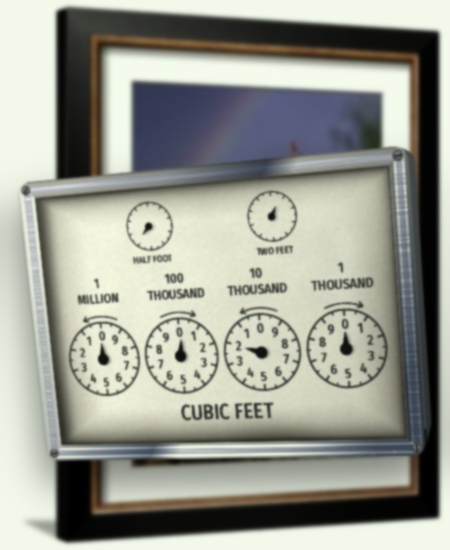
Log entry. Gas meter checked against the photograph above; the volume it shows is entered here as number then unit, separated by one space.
2000 ft³
